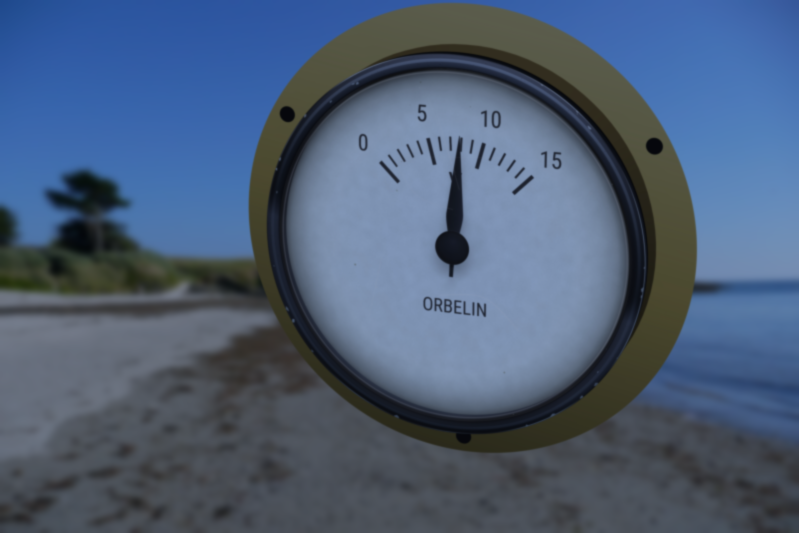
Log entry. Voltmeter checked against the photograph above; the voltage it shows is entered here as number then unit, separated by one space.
8 V
